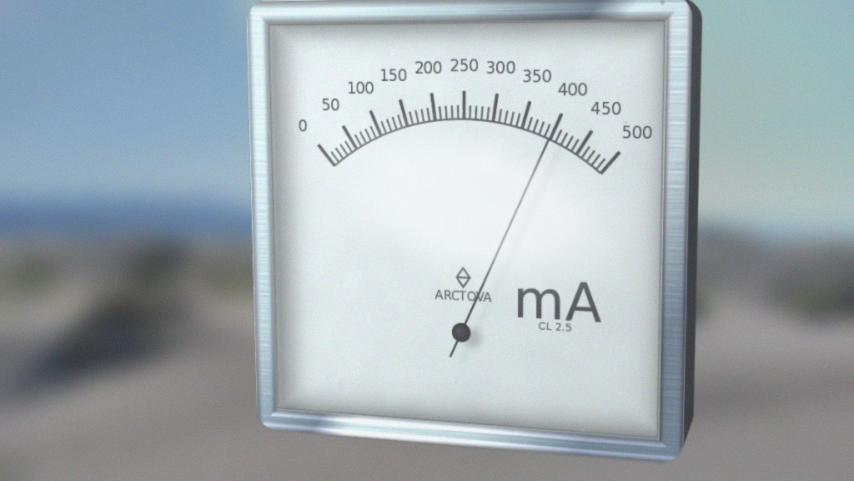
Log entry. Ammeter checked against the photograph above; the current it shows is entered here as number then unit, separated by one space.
400 mA
